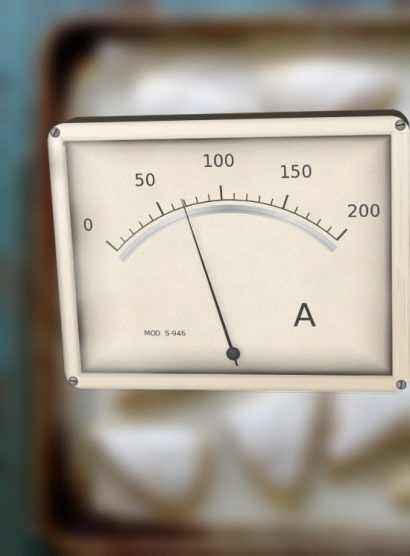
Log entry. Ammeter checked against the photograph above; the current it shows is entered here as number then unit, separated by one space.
70 A
